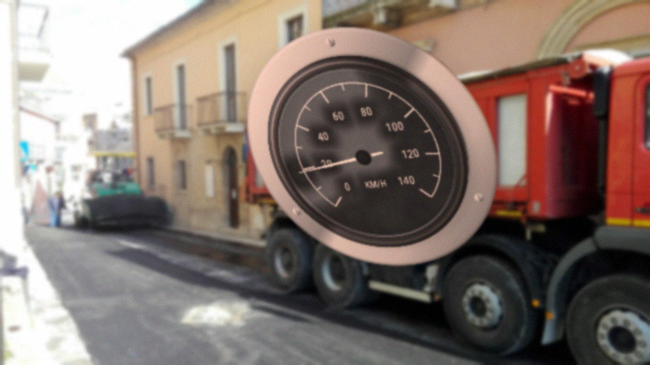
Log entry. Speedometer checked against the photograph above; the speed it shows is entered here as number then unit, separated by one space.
20 km/h
